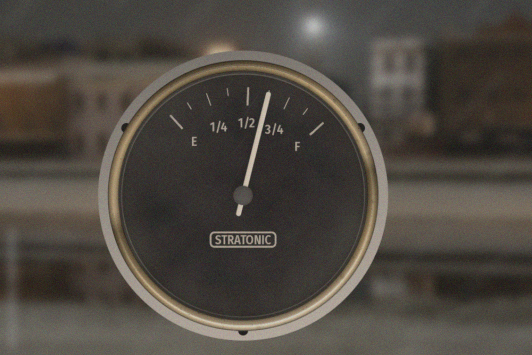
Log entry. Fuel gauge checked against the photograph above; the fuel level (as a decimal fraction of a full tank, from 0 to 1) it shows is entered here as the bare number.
0.625
